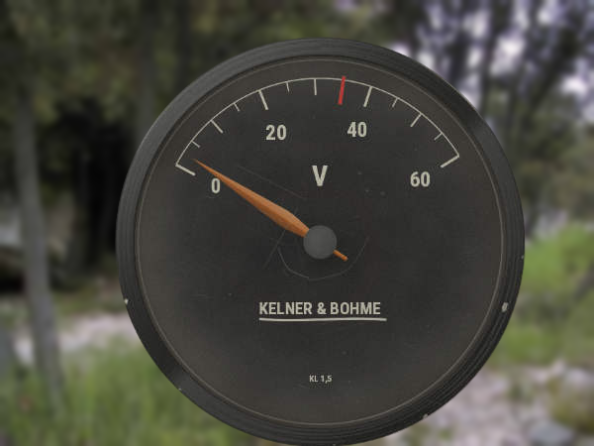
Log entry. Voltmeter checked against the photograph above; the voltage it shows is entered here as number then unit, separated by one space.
2.5 V
